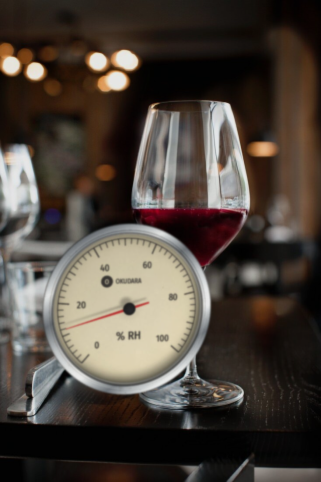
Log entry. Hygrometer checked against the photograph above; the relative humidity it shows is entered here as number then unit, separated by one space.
12 %
